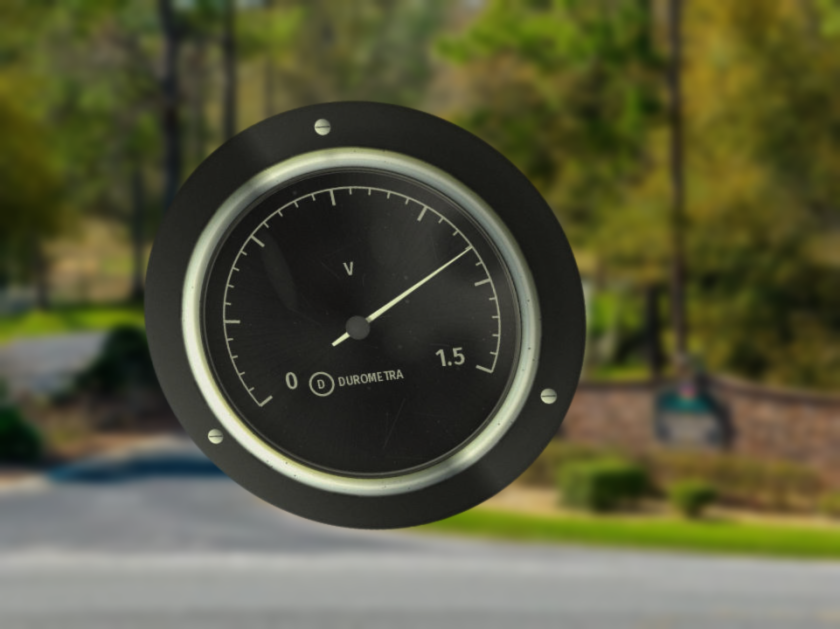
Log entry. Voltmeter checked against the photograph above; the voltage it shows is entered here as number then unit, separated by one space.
1.15 V
